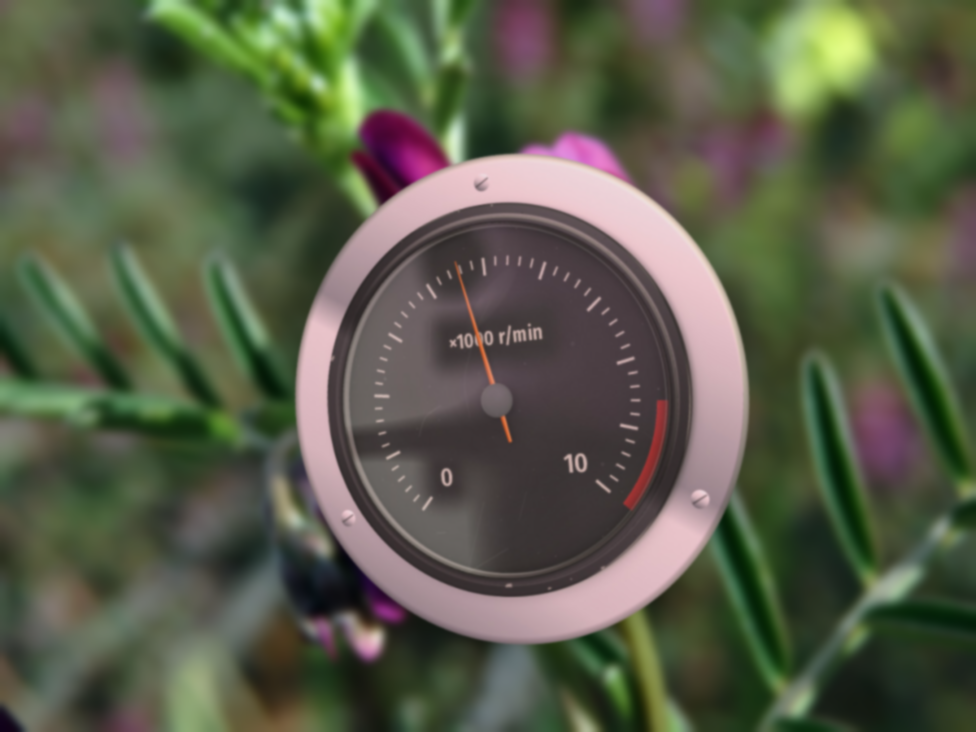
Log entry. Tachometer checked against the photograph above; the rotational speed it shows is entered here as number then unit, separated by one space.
4600 rpm
